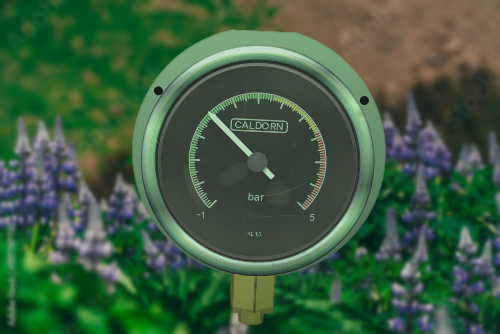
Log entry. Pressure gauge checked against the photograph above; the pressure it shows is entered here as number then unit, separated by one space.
1 bar
